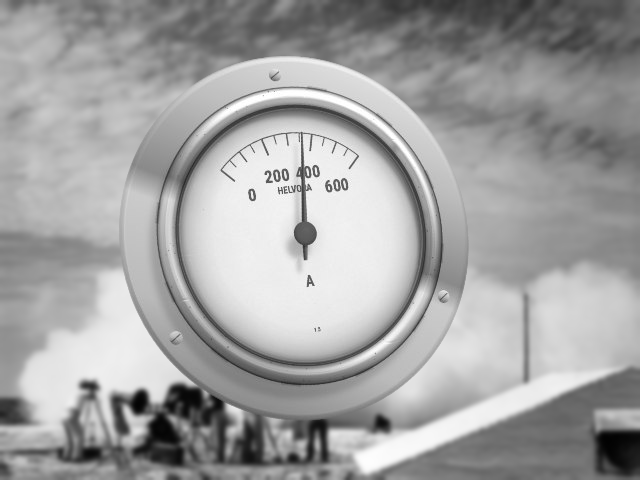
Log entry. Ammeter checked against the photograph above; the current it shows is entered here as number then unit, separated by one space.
350 A
